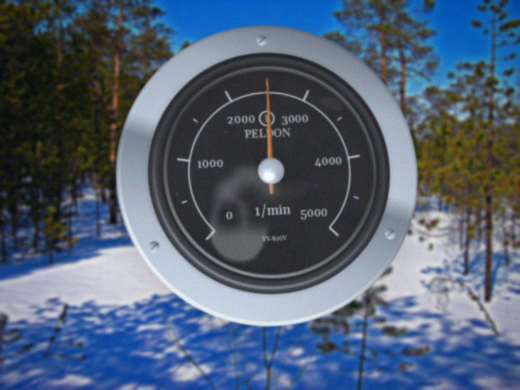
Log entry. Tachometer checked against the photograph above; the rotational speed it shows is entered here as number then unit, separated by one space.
2500 rpm
